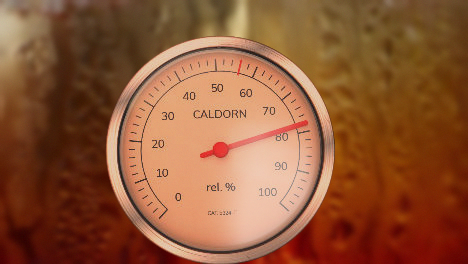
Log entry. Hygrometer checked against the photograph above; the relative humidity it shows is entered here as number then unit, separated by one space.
78 %
